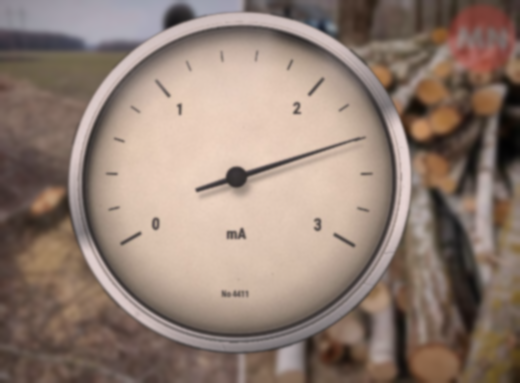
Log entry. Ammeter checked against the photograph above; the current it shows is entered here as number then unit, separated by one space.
2.4 mA
